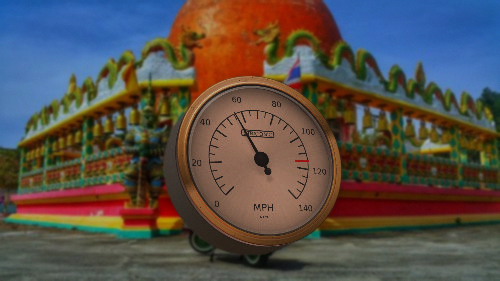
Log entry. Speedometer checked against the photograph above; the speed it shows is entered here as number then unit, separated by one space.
55 mph
